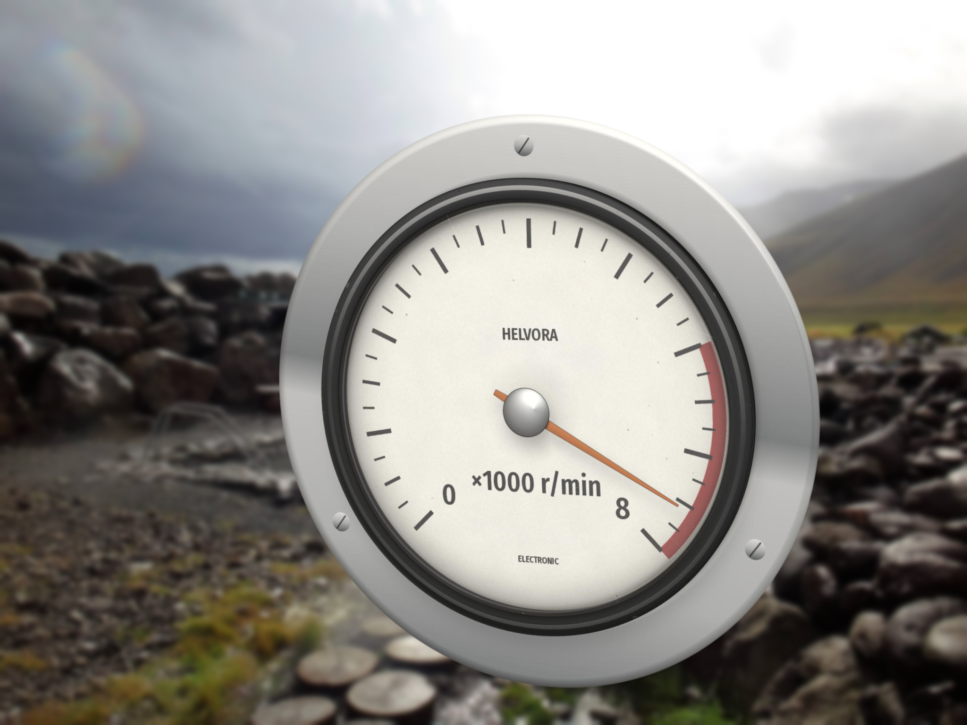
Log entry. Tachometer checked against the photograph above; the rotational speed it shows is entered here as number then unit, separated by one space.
7500 rpm
